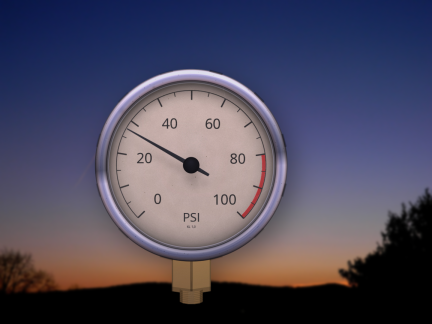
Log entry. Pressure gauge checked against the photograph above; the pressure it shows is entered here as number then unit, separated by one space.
27.5 psi
